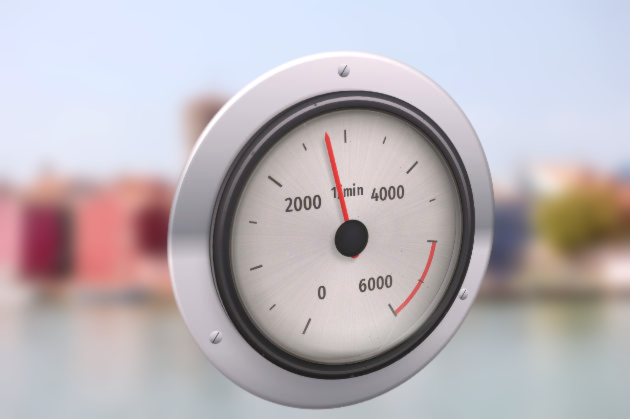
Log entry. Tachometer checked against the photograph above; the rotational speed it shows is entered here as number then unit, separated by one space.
2750 rpm
